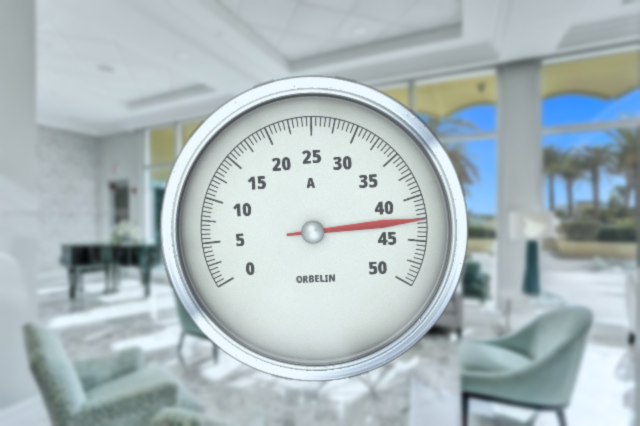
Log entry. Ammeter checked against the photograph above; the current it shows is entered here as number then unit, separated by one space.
42.5 A
